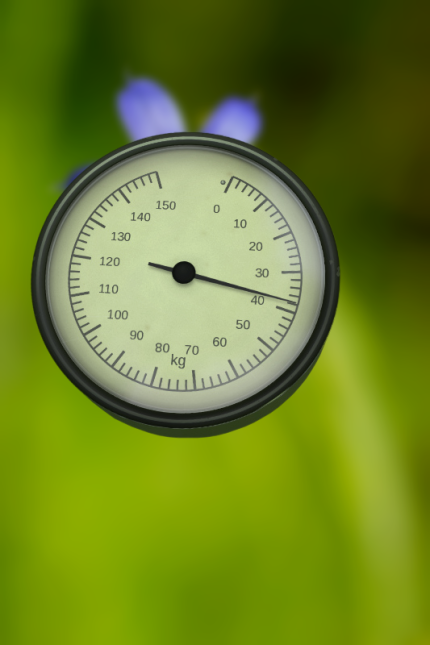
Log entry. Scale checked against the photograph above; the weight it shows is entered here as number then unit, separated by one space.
38 kg
